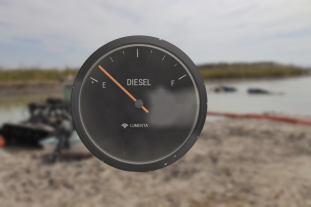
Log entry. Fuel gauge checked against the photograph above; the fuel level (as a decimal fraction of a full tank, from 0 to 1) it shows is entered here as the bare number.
0.125
